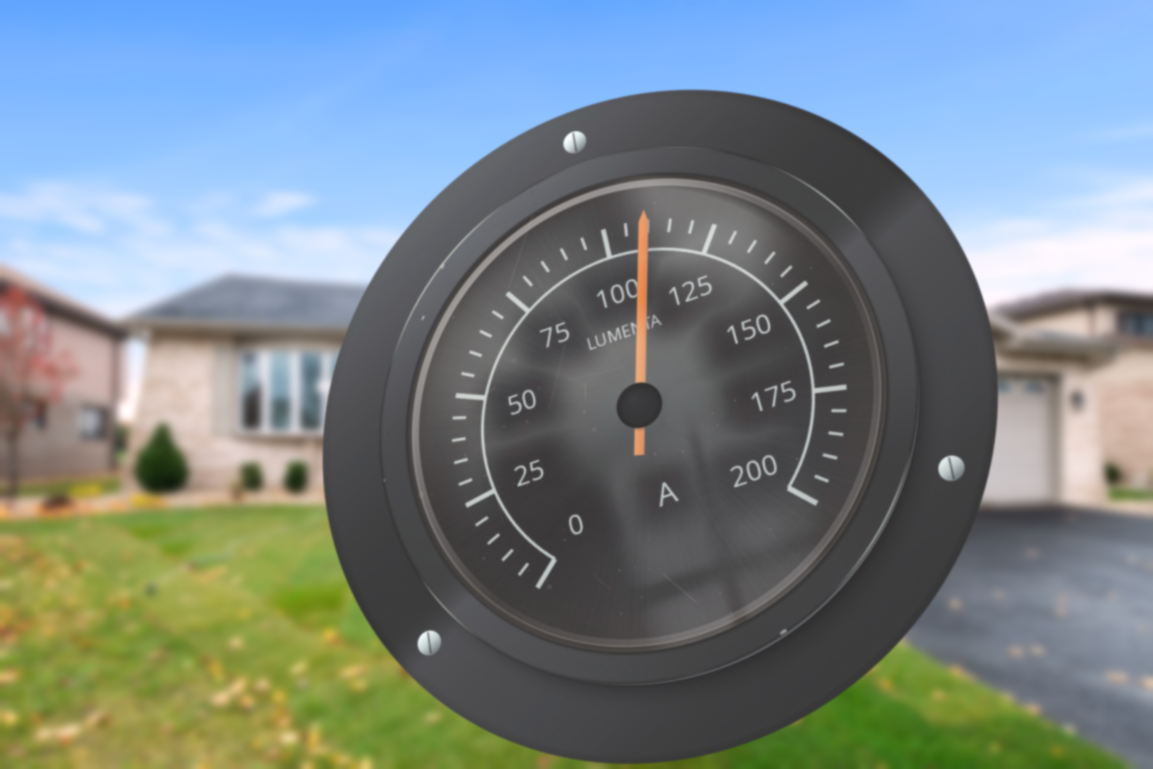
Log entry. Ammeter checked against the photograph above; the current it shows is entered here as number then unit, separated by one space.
110 A
